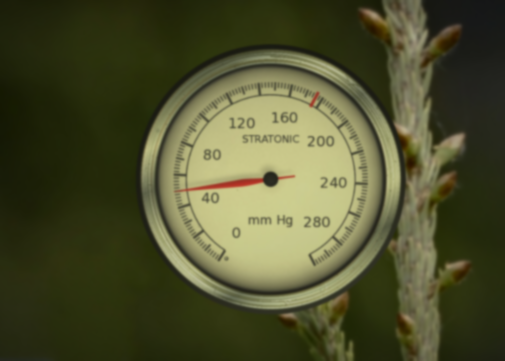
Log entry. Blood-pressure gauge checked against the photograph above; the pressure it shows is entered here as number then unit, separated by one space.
50 mmHg
